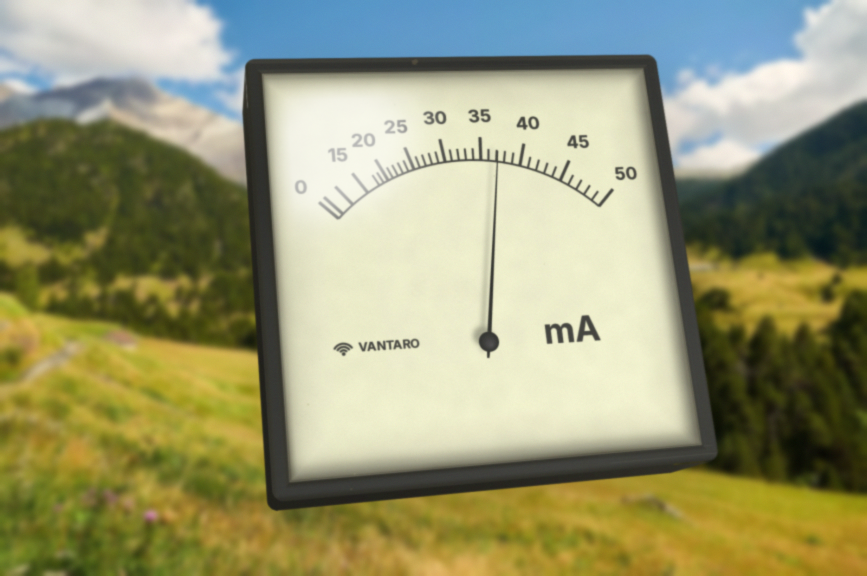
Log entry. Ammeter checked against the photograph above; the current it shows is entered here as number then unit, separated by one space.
37 mA
